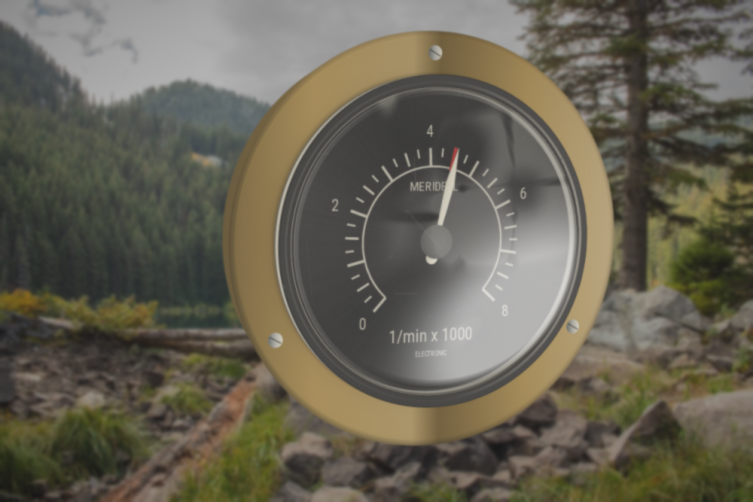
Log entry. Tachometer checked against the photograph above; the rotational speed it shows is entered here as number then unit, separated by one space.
4500 rpm
